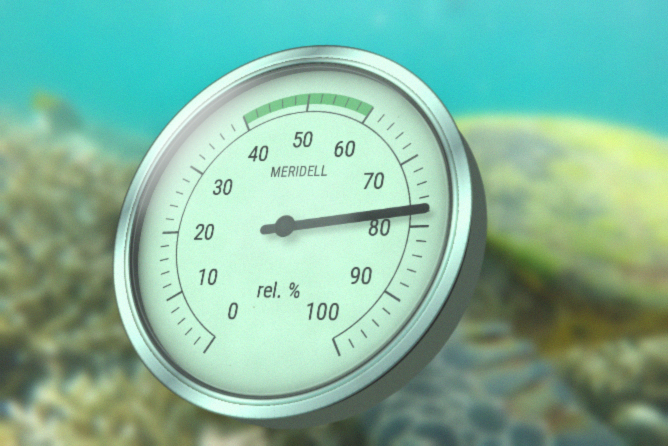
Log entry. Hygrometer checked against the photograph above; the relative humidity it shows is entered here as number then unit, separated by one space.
78 %
